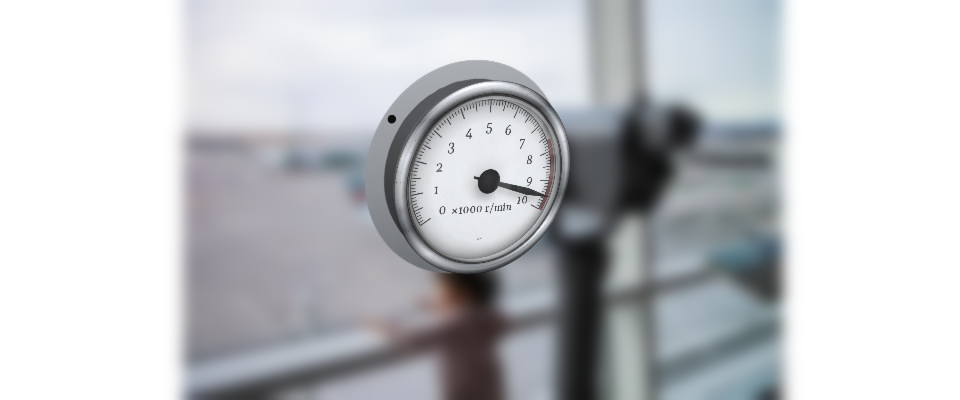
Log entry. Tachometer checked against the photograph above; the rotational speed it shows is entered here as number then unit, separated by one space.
9500 rpm
